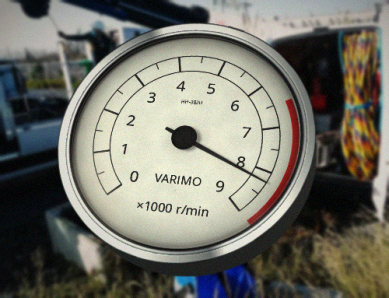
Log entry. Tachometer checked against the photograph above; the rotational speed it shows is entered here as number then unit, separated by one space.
8250 rpm
